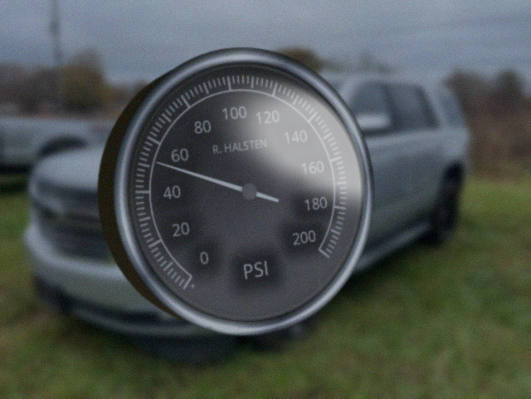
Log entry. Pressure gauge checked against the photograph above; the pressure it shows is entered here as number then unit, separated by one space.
52 psi
